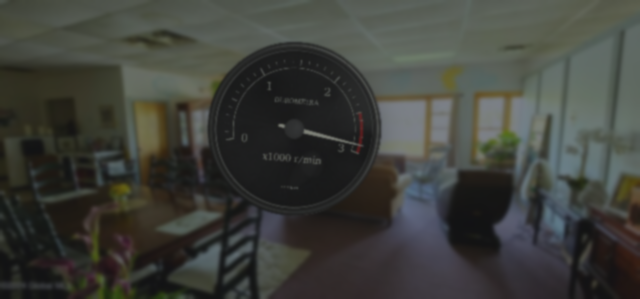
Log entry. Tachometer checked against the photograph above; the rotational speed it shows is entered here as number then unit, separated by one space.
2900 rpm
